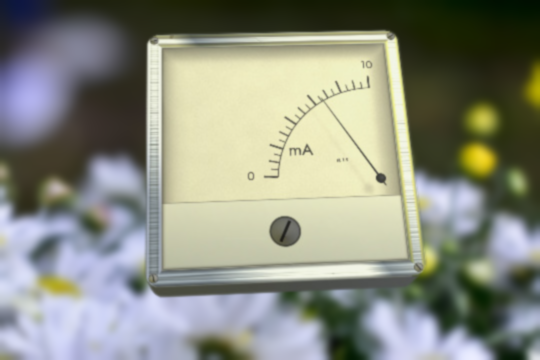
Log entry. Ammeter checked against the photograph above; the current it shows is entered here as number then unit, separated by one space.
6.5 mA
